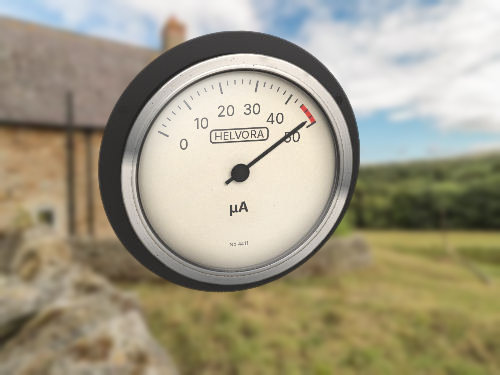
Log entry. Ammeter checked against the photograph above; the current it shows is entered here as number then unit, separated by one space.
48 µA
